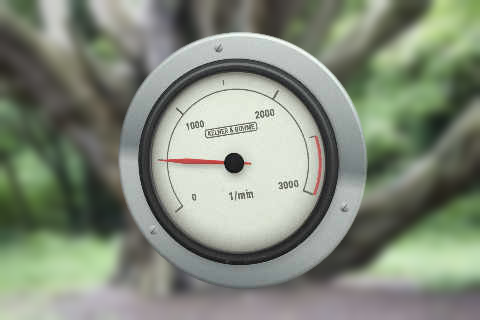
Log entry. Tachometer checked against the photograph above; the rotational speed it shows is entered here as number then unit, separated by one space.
500 rpm
